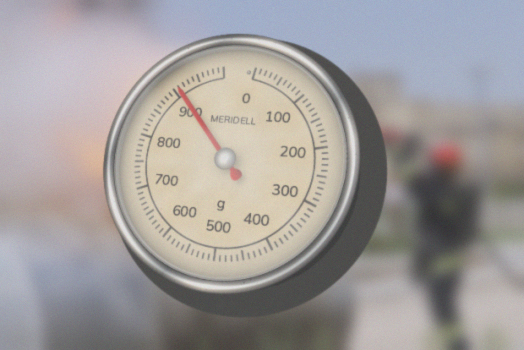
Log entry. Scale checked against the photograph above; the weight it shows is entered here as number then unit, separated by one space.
910 g
